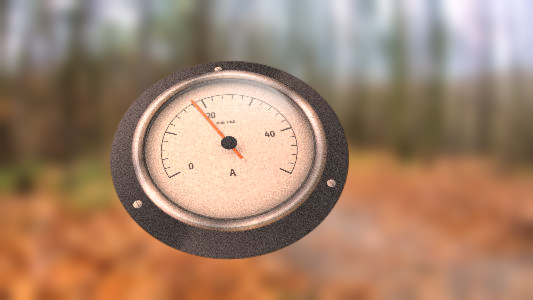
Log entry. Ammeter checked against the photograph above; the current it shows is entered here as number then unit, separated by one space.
18 A
